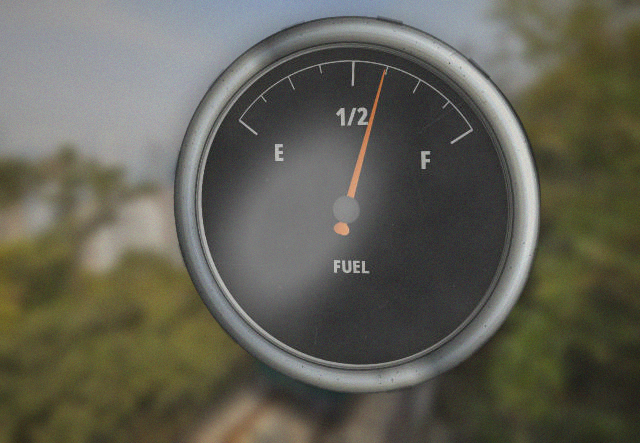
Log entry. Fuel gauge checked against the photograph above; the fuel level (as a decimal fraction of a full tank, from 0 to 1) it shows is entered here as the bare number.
0.625
